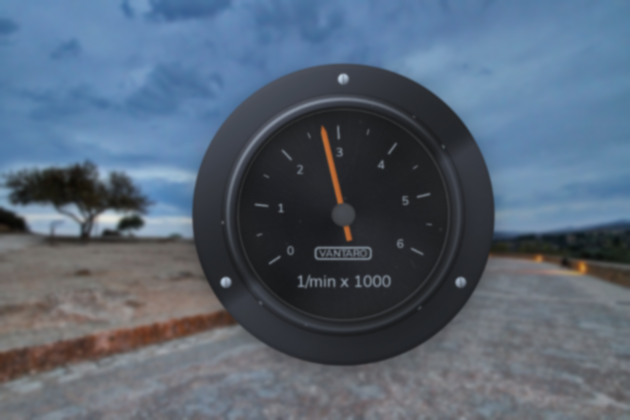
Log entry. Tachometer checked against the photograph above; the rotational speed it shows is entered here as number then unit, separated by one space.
2750 rpm
